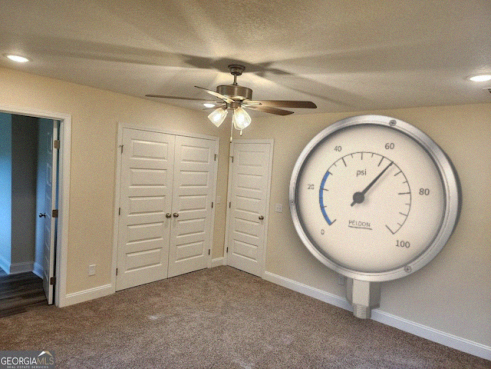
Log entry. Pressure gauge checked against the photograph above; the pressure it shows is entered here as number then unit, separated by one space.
65 psi
